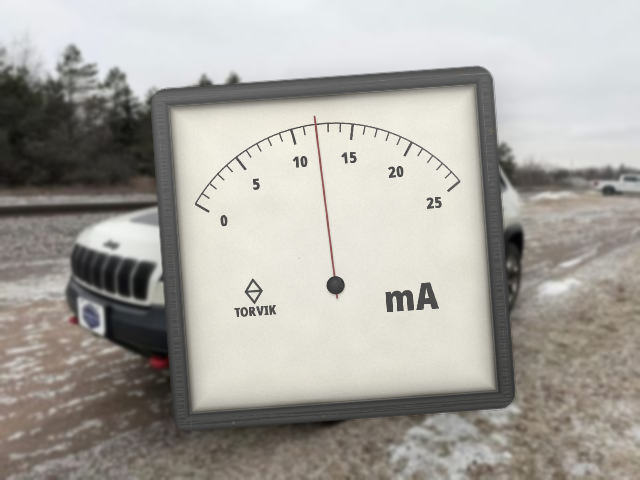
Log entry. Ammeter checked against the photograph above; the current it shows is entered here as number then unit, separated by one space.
12 mA
